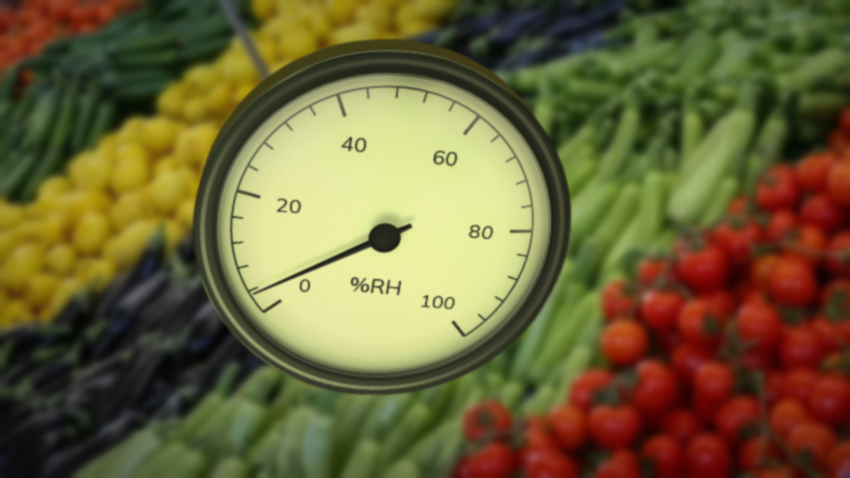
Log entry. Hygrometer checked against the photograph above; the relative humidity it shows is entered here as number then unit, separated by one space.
4 %
